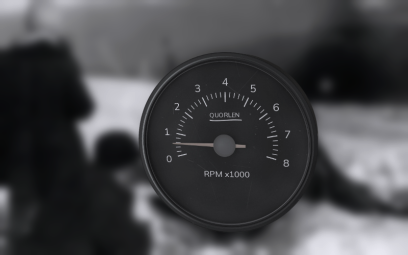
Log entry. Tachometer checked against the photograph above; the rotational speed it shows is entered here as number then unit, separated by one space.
600 rpm
